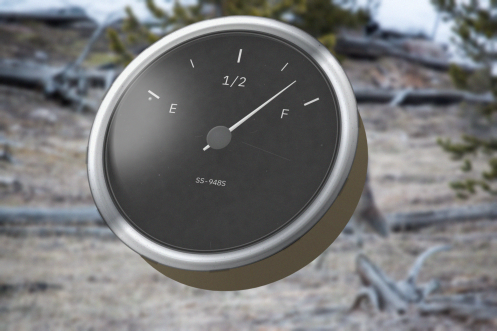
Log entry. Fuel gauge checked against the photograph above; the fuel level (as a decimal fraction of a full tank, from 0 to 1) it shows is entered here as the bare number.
0.875
